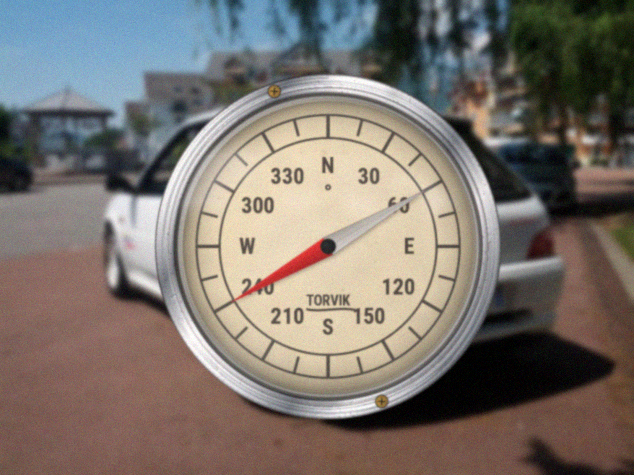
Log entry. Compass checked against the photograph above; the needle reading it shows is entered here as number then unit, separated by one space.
240 °
